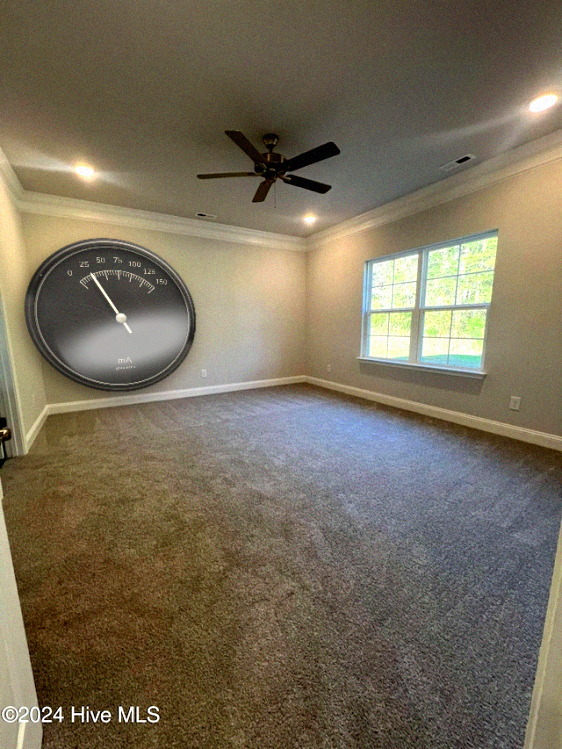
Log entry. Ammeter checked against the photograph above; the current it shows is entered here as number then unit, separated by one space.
25 mA
